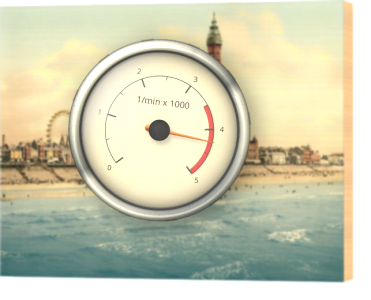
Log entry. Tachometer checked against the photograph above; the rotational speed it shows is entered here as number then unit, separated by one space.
4250 rpm
